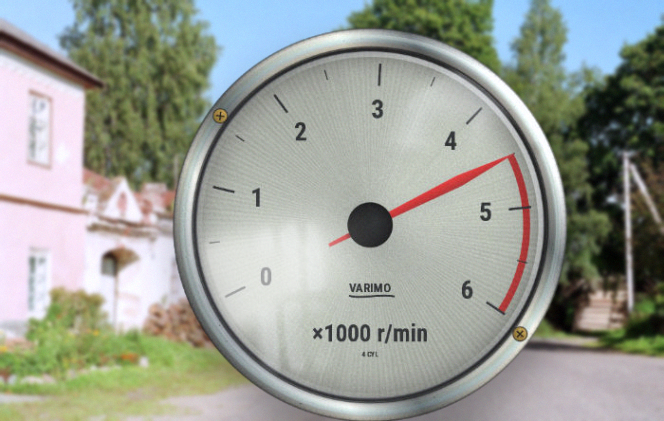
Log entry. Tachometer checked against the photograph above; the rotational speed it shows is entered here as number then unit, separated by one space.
4500 rpm
